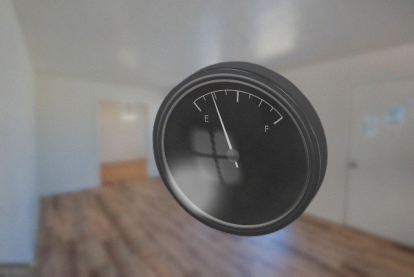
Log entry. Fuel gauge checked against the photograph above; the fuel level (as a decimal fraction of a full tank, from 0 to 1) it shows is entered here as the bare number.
0.25
